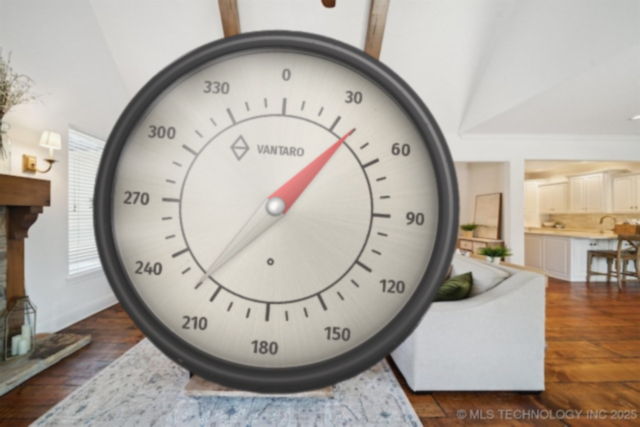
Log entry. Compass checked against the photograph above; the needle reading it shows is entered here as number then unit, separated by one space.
40 °
